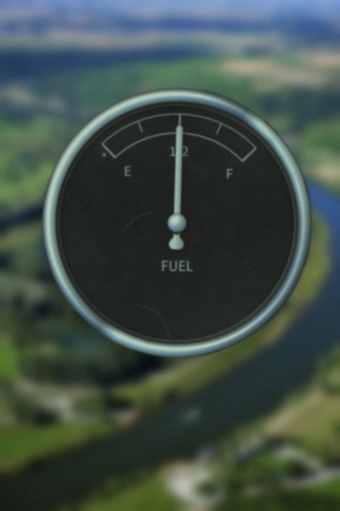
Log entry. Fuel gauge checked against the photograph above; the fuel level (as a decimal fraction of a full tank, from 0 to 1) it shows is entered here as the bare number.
0.5
